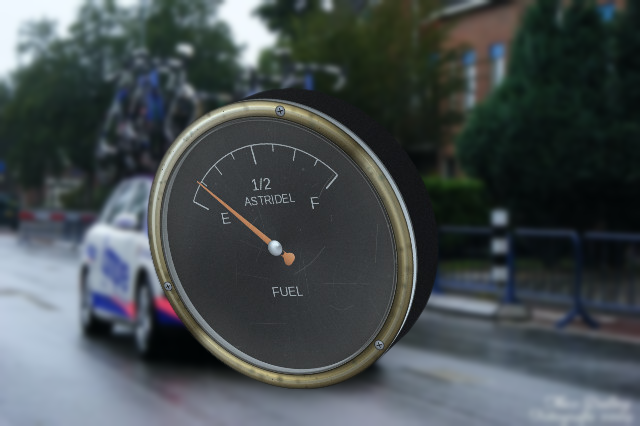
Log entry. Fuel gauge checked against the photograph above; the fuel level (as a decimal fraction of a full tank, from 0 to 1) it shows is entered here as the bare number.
0.125
